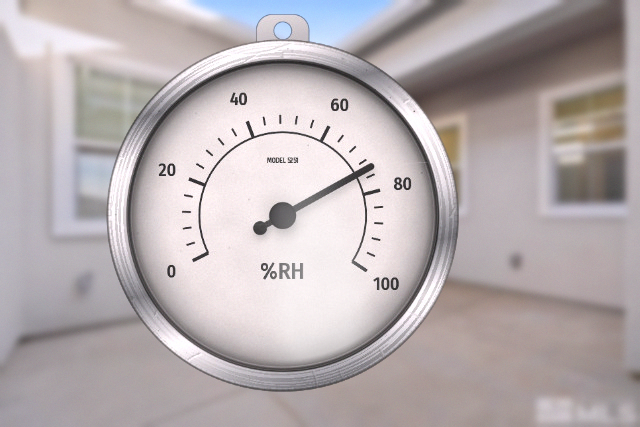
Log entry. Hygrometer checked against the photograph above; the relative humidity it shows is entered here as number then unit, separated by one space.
74 %
